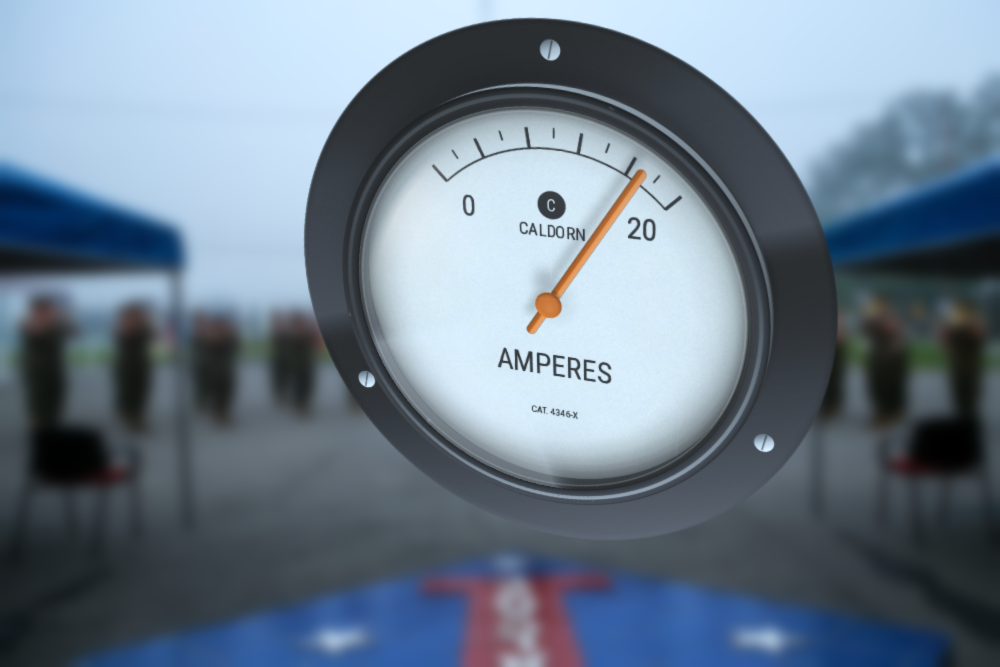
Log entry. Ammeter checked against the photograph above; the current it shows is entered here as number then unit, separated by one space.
17 A
